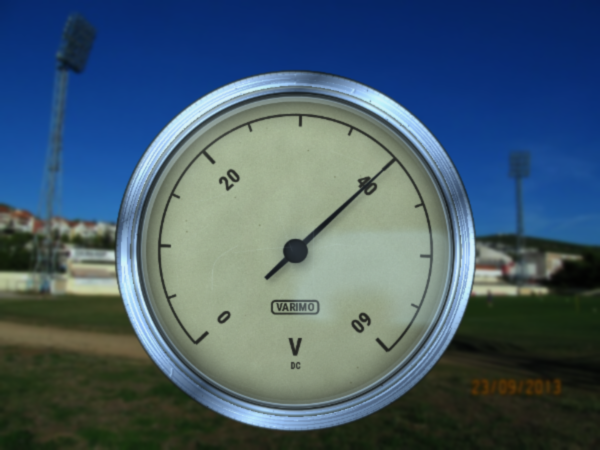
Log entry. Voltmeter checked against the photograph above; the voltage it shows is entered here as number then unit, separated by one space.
40 V
